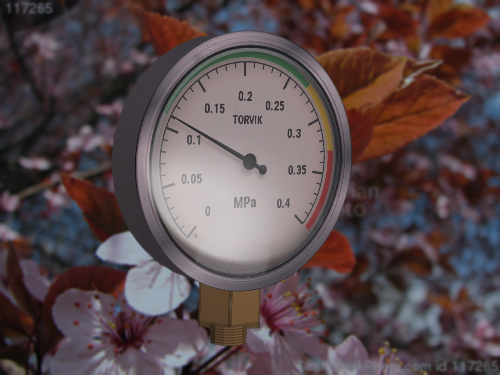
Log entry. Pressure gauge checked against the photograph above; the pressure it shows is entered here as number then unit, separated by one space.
0.11 MPa
